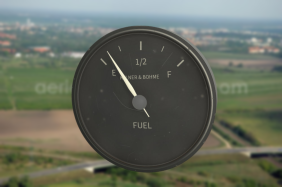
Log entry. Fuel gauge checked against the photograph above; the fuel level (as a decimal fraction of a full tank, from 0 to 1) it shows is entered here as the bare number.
0.125
